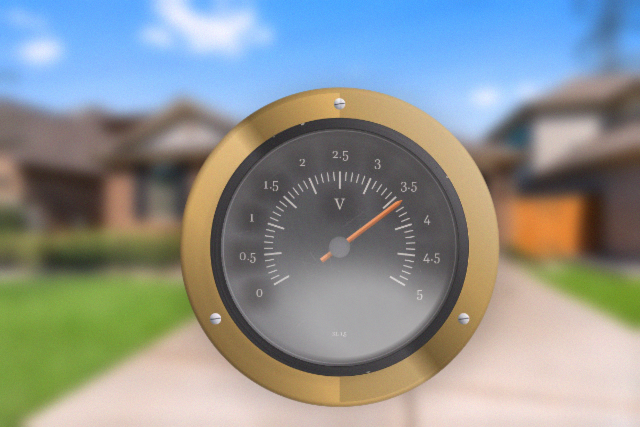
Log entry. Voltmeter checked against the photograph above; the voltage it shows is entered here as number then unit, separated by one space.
3.6 V
